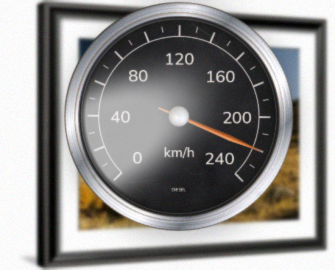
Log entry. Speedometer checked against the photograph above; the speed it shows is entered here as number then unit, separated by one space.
220 km/h
